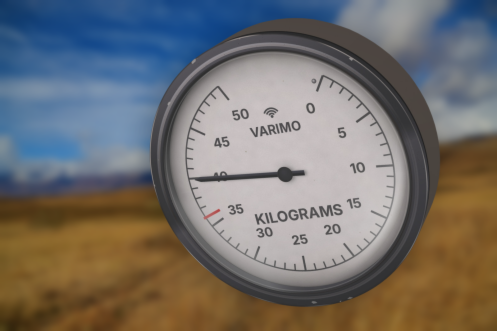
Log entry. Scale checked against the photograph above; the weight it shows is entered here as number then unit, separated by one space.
40 kg
